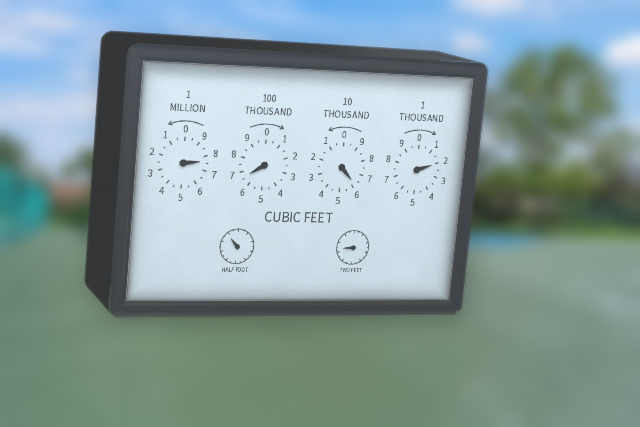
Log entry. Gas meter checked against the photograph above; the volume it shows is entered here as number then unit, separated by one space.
766200 ft³
